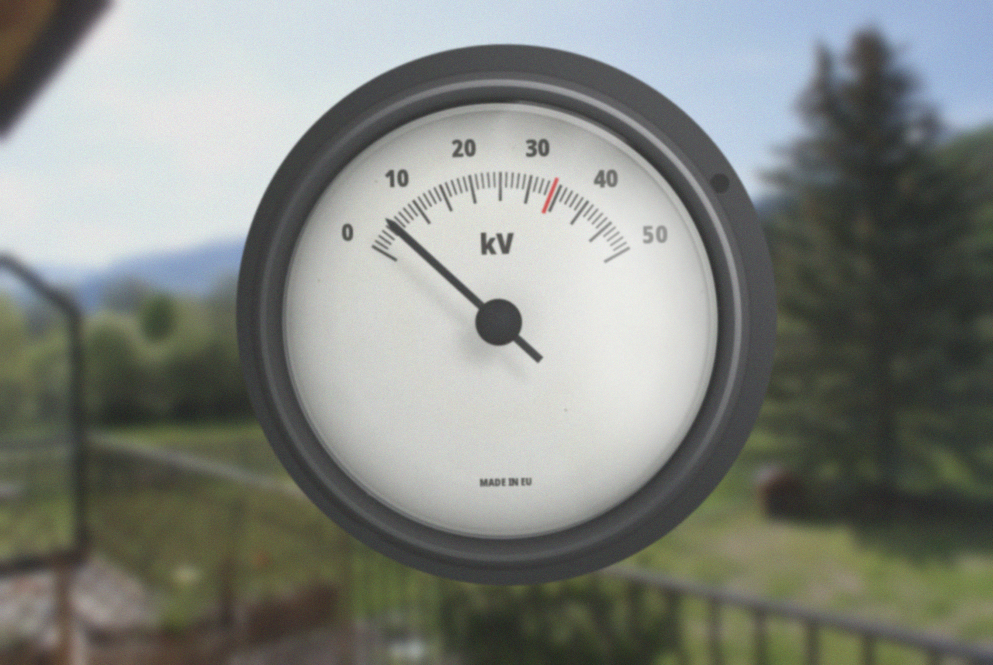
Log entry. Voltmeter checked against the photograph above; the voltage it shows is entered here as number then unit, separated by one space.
5 kV
